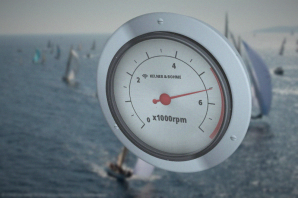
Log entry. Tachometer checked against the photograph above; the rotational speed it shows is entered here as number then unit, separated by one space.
5500 rpm
